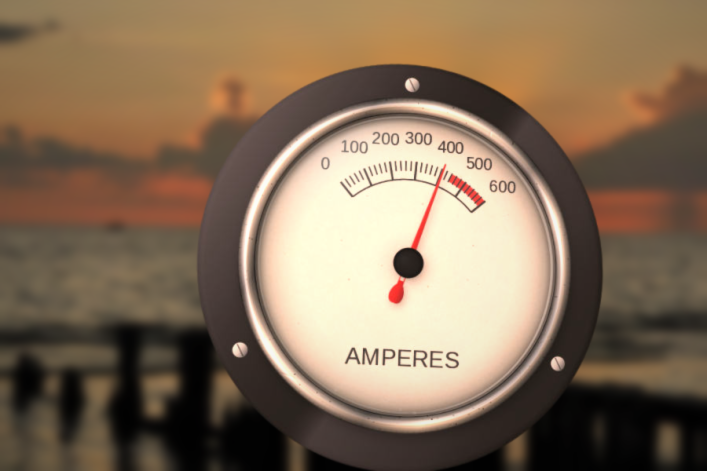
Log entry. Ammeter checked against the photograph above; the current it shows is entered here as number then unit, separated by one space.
400 A
